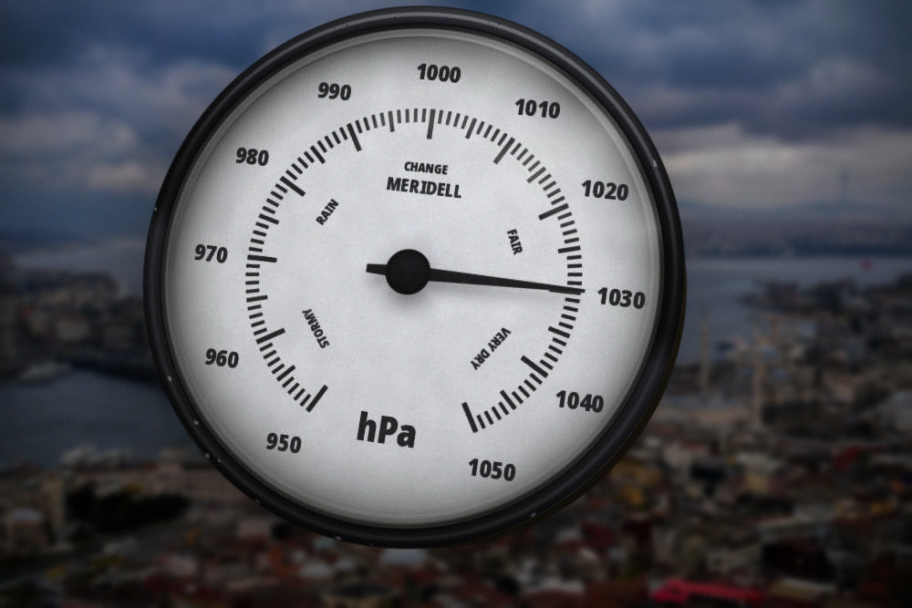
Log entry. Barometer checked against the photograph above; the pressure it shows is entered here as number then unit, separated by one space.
1030 hPa
